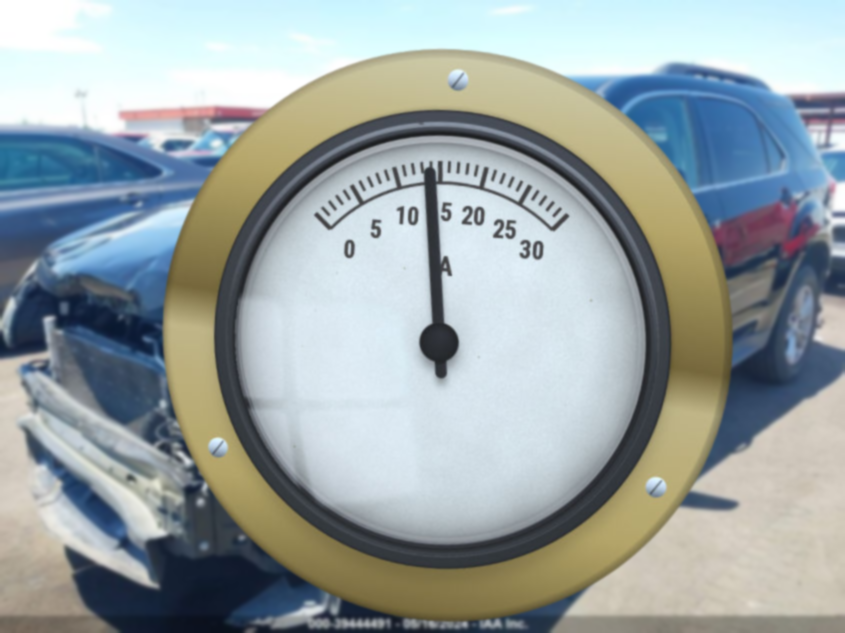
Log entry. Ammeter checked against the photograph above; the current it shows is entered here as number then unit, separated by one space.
14 A
